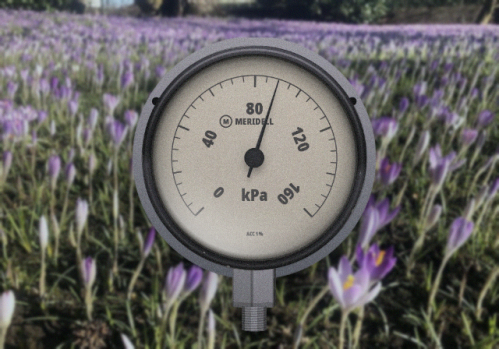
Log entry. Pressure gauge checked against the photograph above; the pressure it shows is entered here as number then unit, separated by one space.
90 kPa
